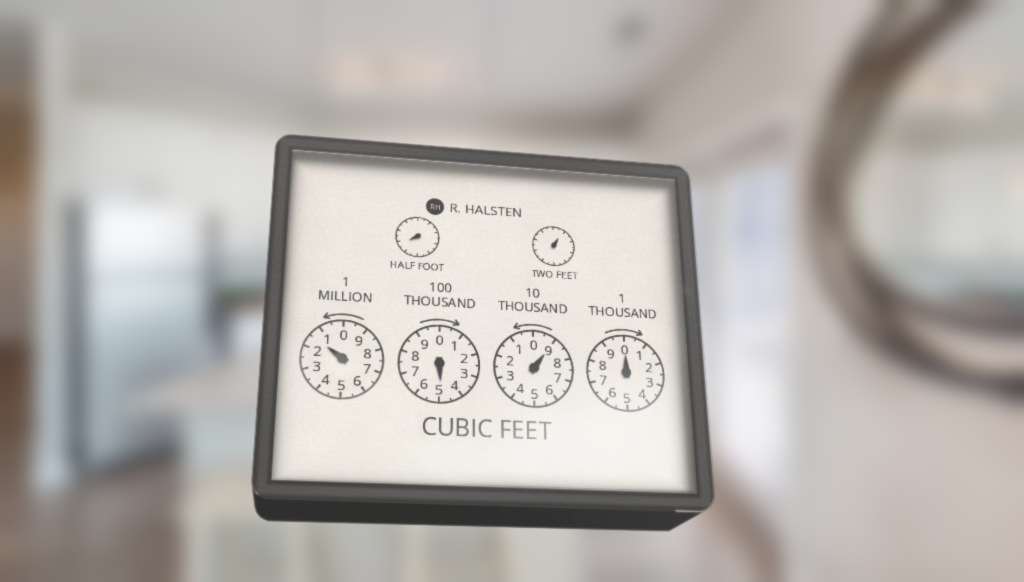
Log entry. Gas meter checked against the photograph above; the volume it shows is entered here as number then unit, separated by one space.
149000 ft³
